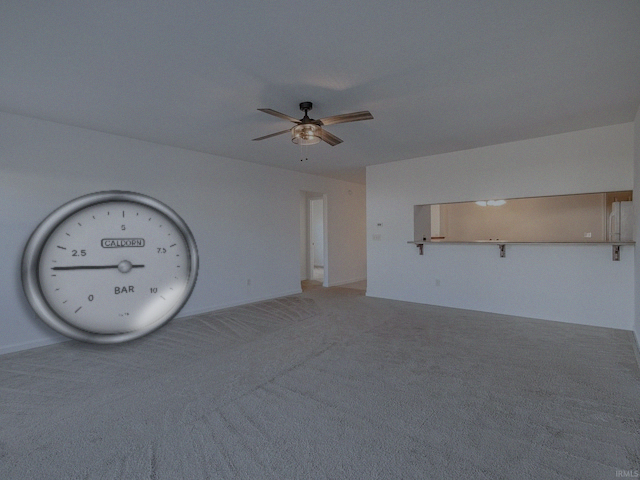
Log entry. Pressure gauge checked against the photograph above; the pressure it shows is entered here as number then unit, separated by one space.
1.75 bar
